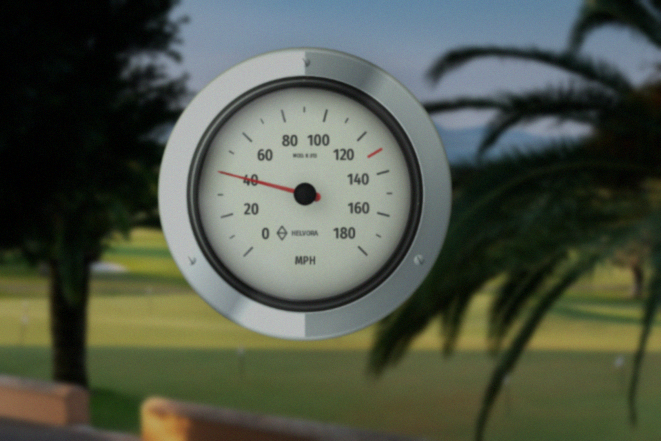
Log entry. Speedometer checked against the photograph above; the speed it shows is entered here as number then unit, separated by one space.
40 mph
